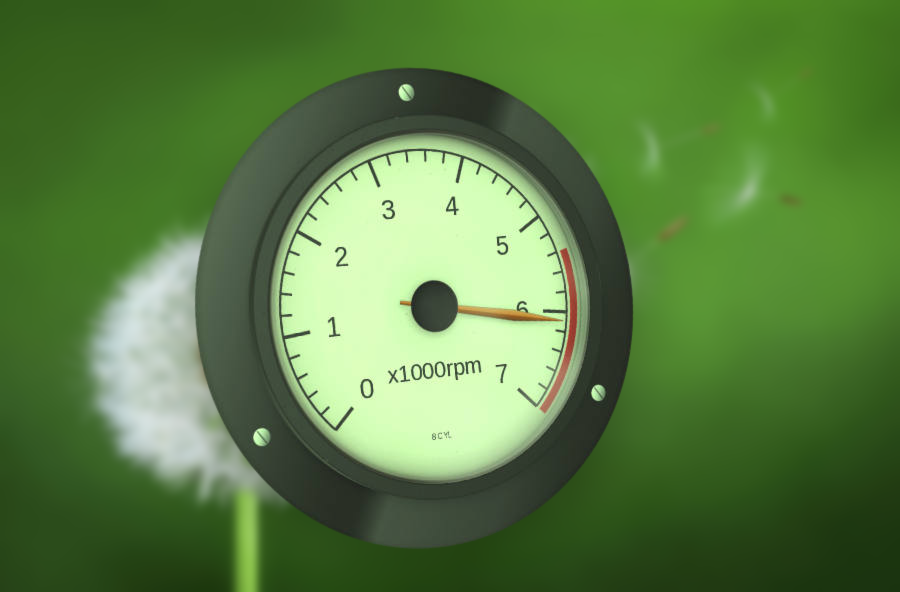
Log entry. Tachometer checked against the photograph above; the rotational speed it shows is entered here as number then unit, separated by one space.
6100 rpm
